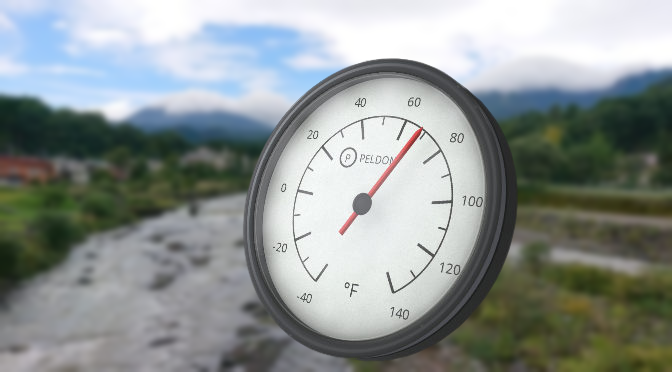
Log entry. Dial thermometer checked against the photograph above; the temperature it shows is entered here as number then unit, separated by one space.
70 °F
